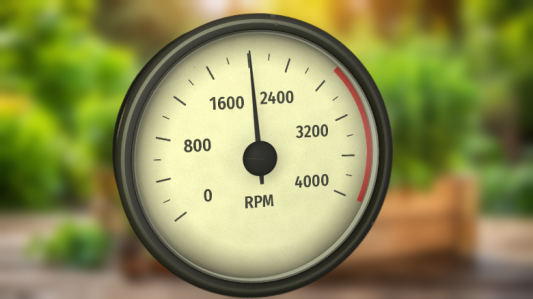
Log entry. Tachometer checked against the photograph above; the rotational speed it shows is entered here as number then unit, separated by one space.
2000 rpm
